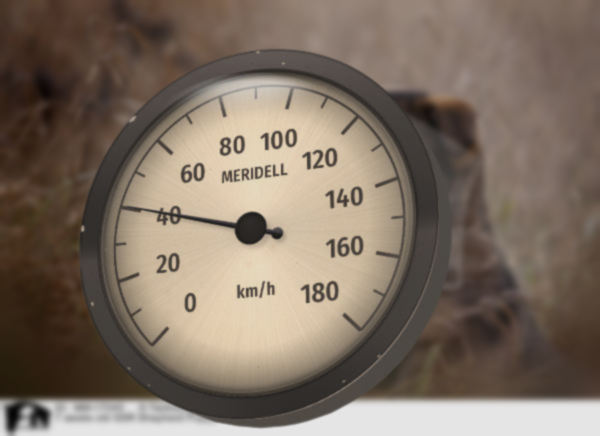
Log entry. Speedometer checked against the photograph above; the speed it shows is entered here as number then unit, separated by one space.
40 km/h
